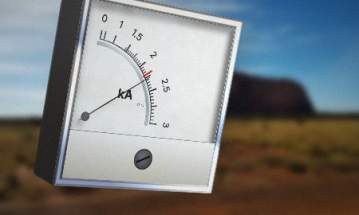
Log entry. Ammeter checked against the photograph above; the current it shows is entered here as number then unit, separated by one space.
2.25 kA
